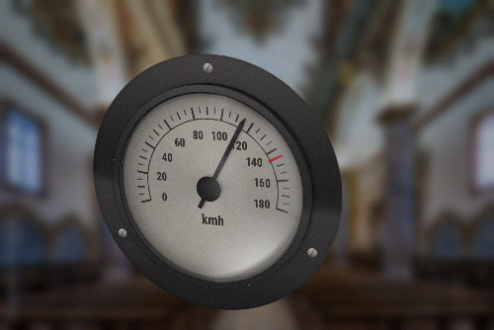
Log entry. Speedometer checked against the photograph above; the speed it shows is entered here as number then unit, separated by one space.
115 km/h
